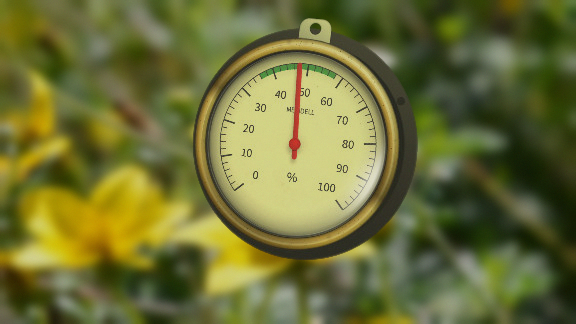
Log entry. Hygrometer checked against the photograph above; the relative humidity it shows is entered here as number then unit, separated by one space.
48 %
